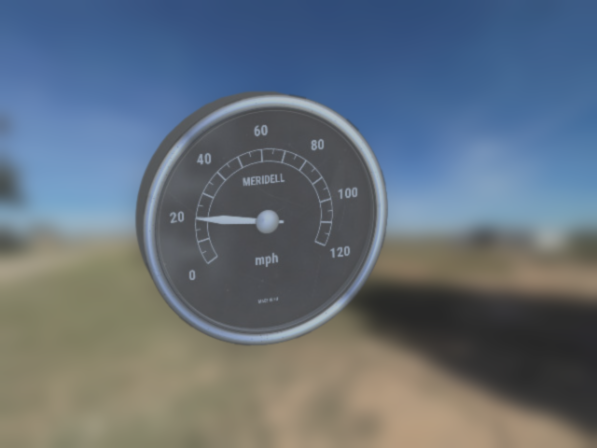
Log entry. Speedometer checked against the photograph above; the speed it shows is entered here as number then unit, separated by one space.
20 mph
